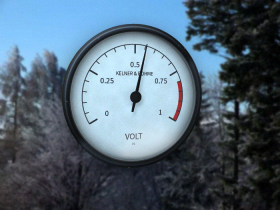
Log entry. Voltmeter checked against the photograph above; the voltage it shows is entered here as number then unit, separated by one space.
0.55 V
